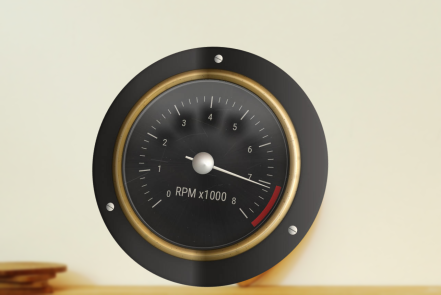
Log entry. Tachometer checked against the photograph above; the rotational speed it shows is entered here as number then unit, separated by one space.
7100 rpm
